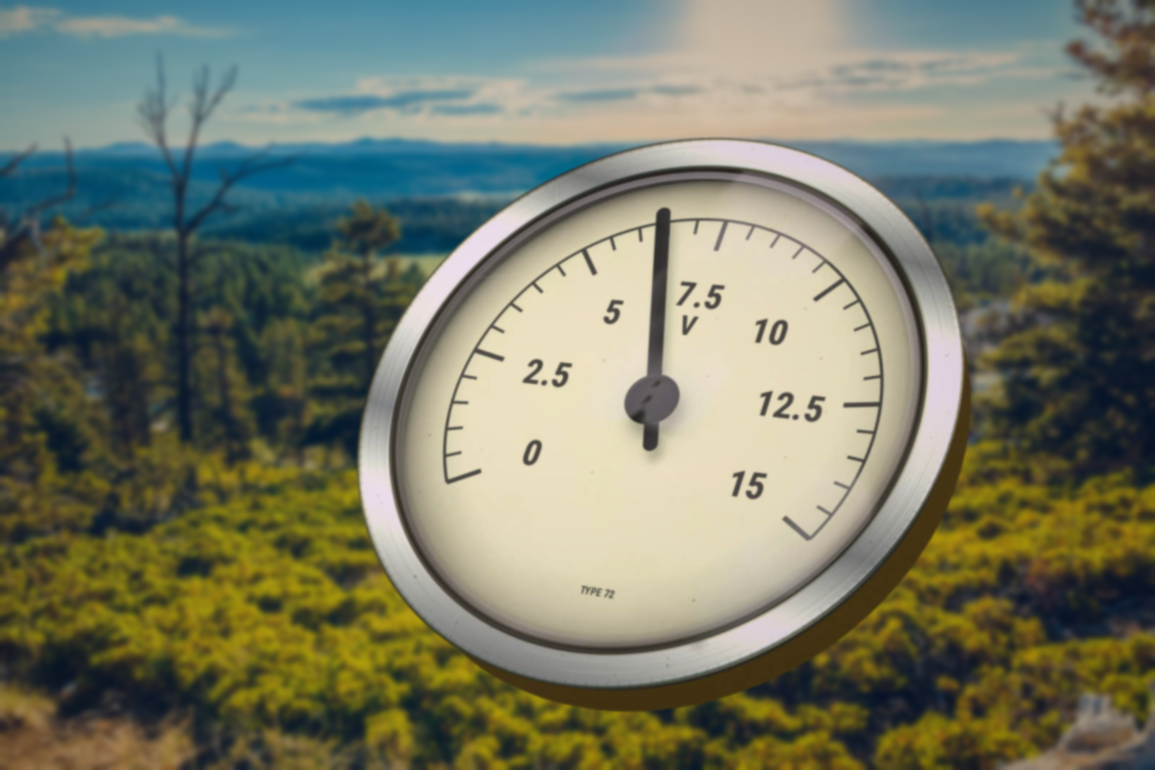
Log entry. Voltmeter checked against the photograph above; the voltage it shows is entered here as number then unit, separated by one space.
6.5 V
